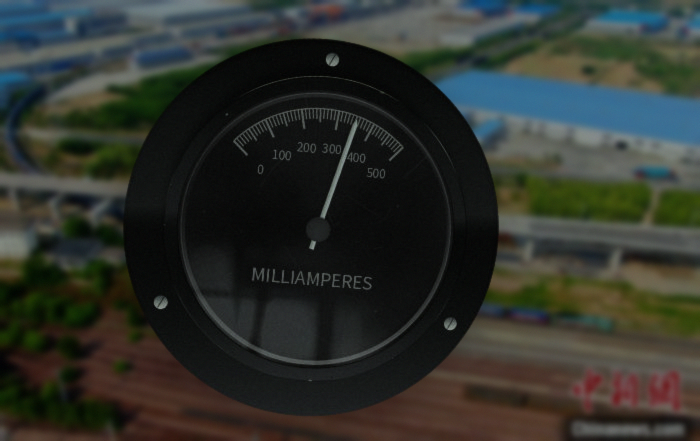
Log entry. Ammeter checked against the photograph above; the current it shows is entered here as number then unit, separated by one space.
350 mA
